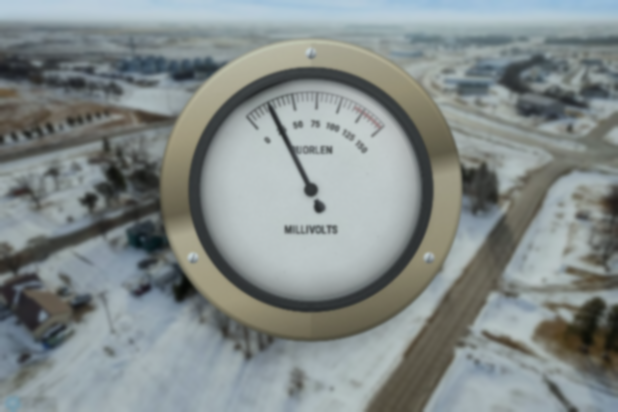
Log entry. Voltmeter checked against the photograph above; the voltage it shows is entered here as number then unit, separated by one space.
25 mV
